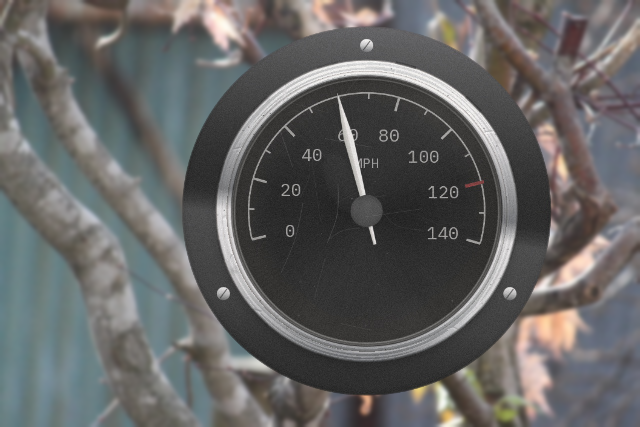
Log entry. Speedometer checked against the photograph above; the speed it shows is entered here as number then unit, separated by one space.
60 mph
